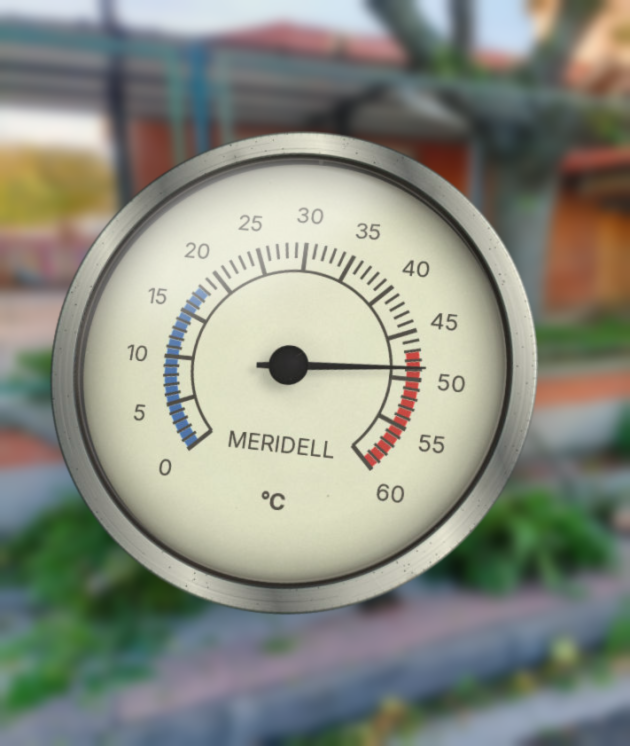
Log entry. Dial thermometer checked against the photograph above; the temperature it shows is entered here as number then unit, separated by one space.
49 °C
